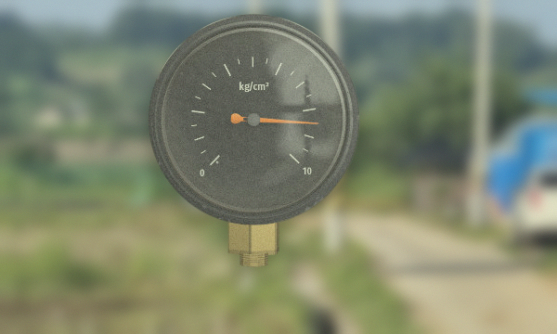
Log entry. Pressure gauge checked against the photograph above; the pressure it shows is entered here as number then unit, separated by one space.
8.5 kg/cm²
